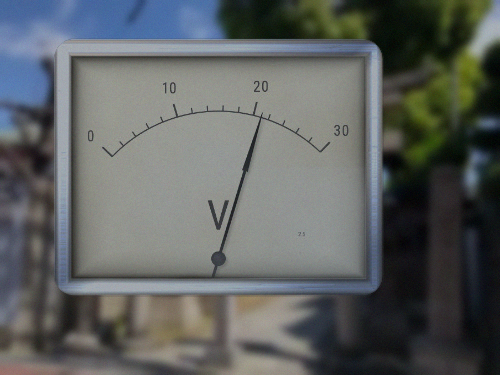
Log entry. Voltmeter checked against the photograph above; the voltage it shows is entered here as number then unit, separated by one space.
21 V
